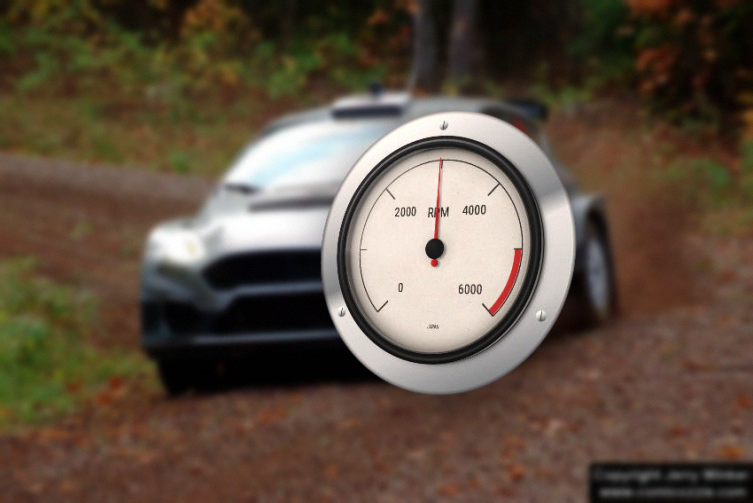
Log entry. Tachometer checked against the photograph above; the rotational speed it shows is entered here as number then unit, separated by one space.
3000 rpm
